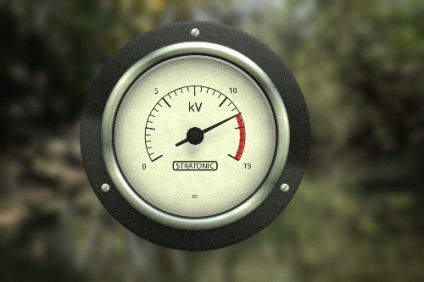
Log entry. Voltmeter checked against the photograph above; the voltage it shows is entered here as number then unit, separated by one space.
11.5 kV
